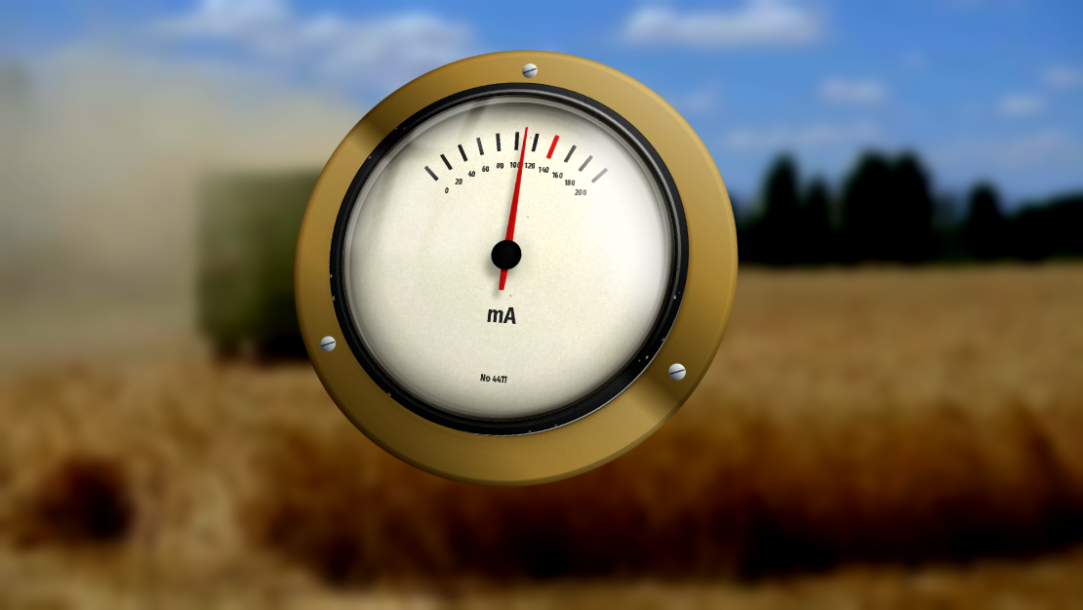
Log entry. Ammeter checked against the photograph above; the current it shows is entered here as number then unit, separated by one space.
110 mA
